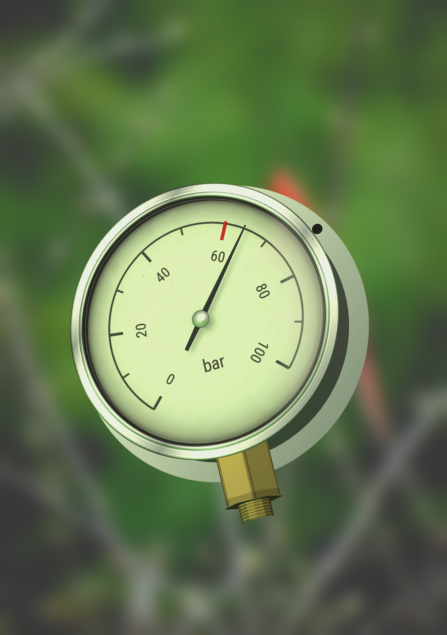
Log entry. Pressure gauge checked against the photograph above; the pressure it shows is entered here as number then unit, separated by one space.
65 bar
